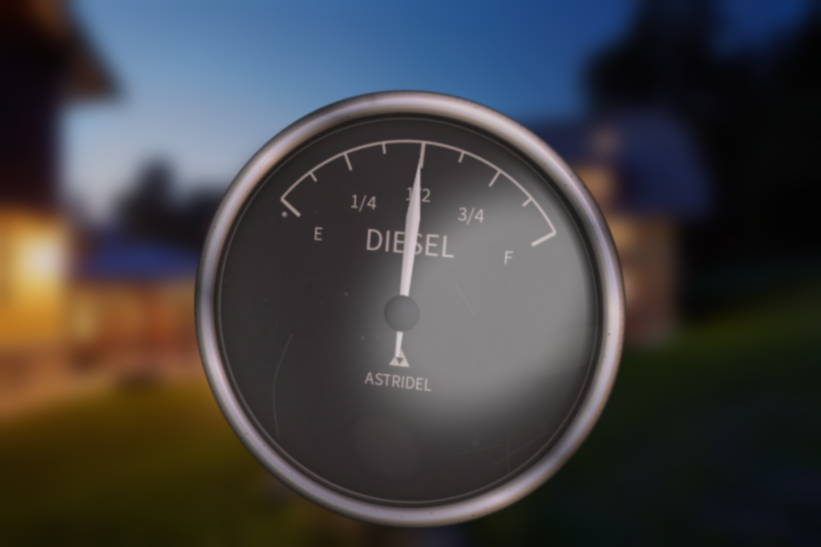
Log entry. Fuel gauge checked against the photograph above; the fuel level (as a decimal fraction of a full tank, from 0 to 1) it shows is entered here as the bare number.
0.5
